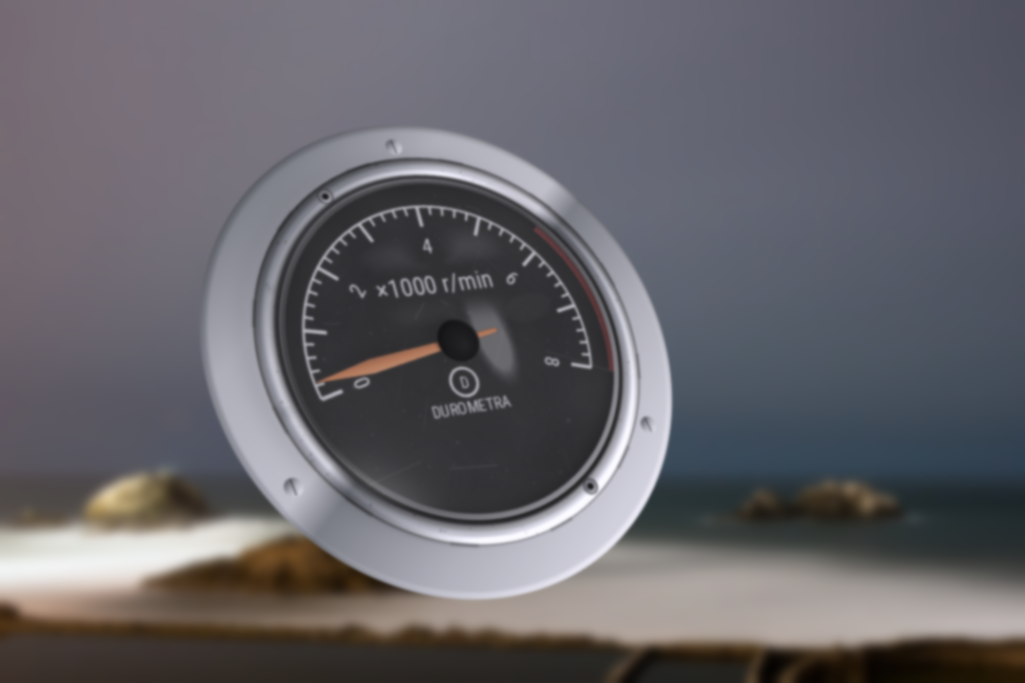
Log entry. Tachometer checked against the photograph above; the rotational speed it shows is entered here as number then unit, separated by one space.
200 rpm
